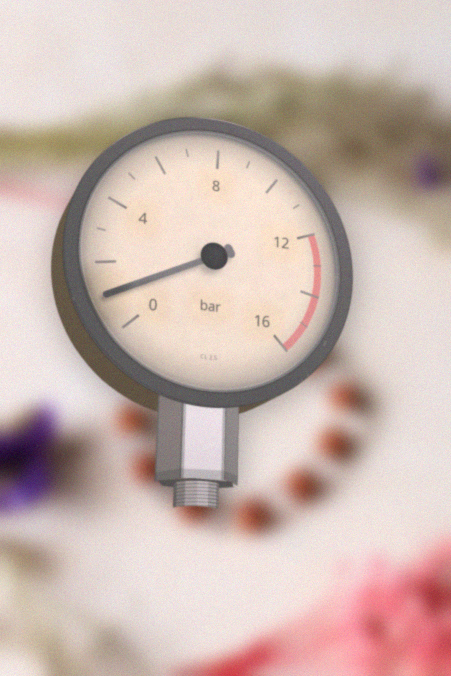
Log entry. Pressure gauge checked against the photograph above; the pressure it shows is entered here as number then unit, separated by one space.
1 bar
